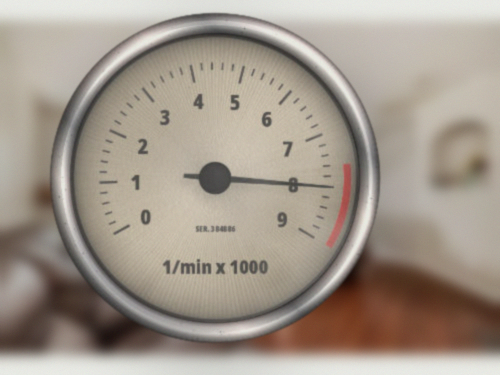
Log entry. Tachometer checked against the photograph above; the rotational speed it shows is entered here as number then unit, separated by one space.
8000 rpm
